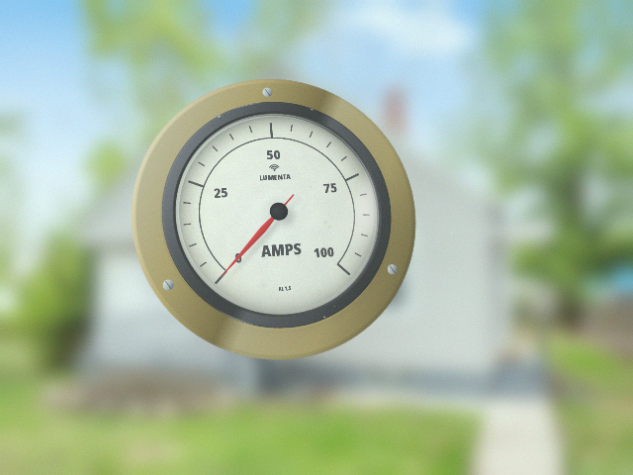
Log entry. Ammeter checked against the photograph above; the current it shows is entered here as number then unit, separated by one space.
0 A
